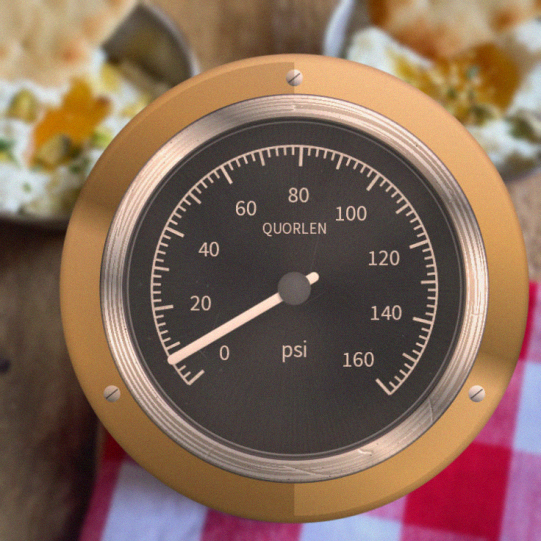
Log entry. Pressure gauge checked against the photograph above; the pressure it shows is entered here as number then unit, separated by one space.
7 psi
